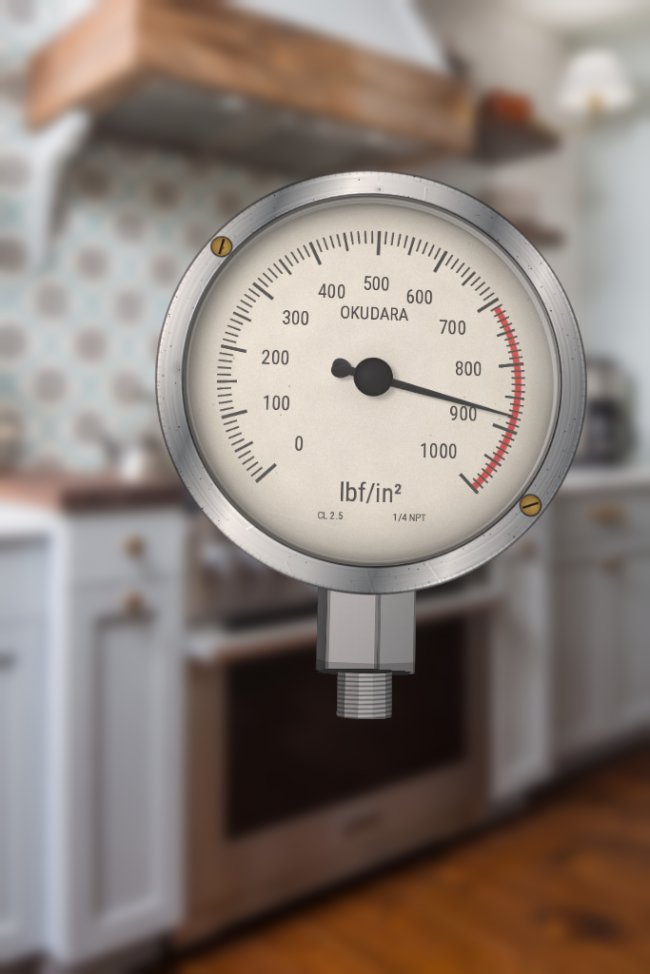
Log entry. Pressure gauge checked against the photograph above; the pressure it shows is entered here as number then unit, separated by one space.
880 psi
